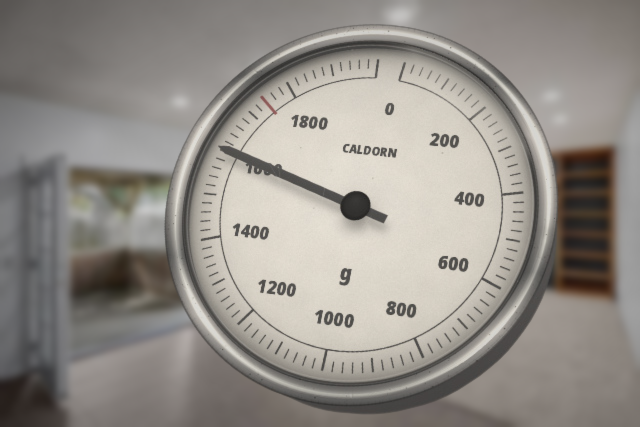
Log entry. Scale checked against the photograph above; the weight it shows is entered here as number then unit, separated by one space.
1600 g
